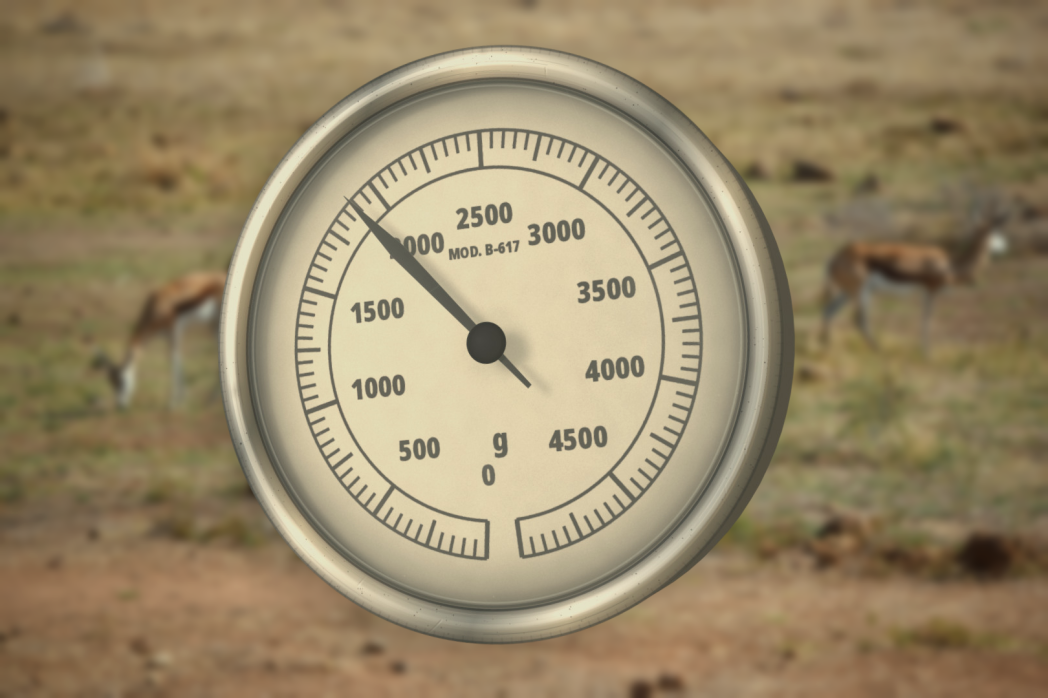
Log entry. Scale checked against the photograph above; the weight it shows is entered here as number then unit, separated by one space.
1900 g
